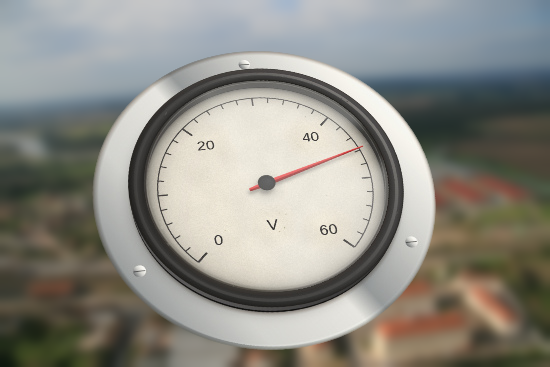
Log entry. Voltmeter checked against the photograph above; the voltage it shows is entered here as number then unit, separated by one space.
46 V
